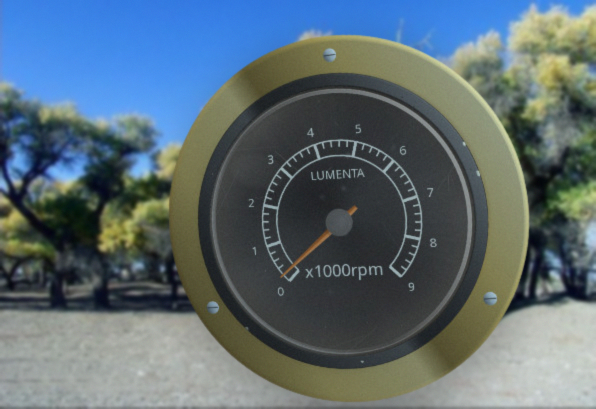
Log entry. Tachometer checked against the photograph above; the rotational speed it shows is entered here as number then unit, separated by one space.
200 rpm
